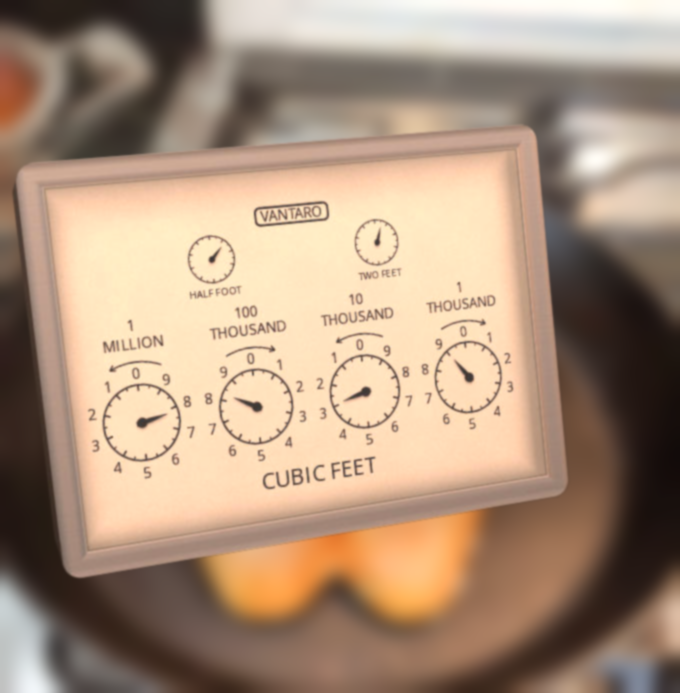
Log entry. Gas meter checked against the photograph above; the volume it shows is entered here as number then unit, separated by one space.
782900 ft³
